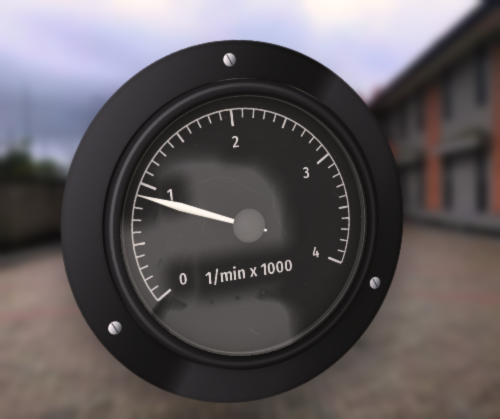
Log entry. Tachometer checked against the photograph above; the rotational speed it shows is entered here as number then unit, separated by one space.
900 rpm
